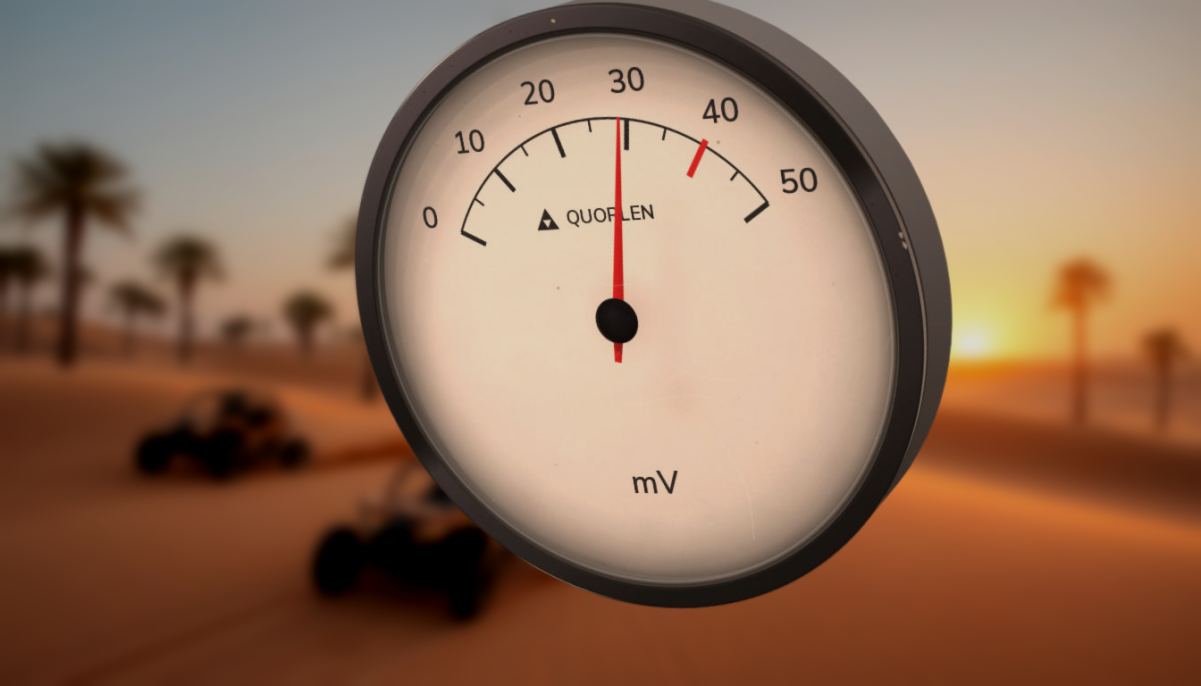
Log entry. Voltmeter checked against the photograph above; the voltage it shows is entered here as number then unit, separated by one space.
30 mV
